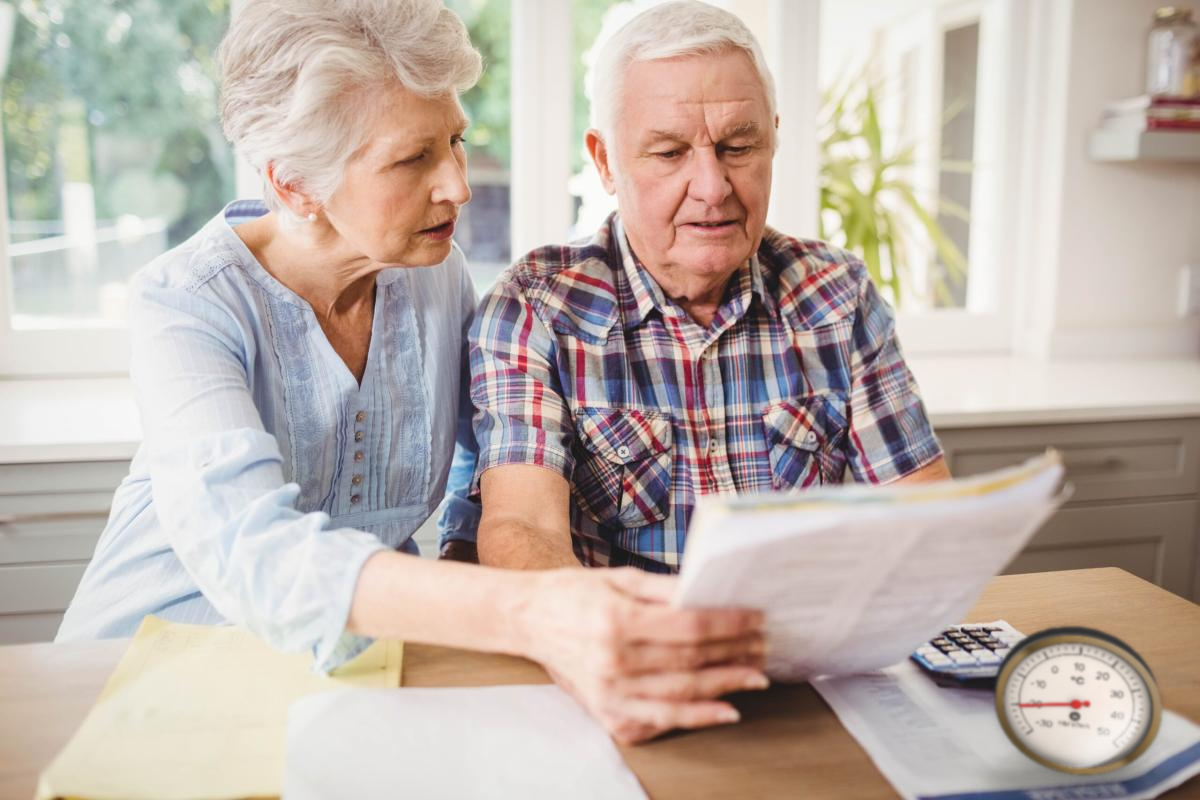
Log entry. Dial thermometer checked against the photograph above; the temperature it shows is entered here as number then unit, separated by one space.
-20 °C
